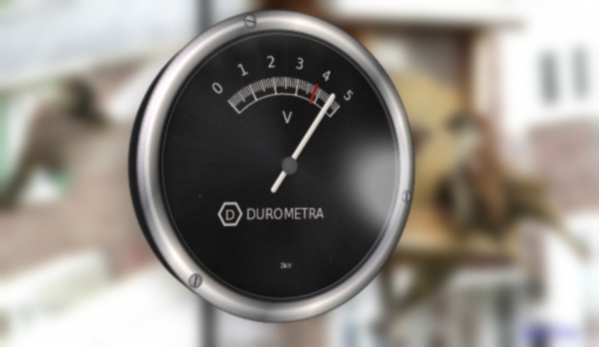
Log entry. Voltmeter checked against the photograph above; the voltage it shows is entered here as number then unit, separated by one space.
4.5 V
